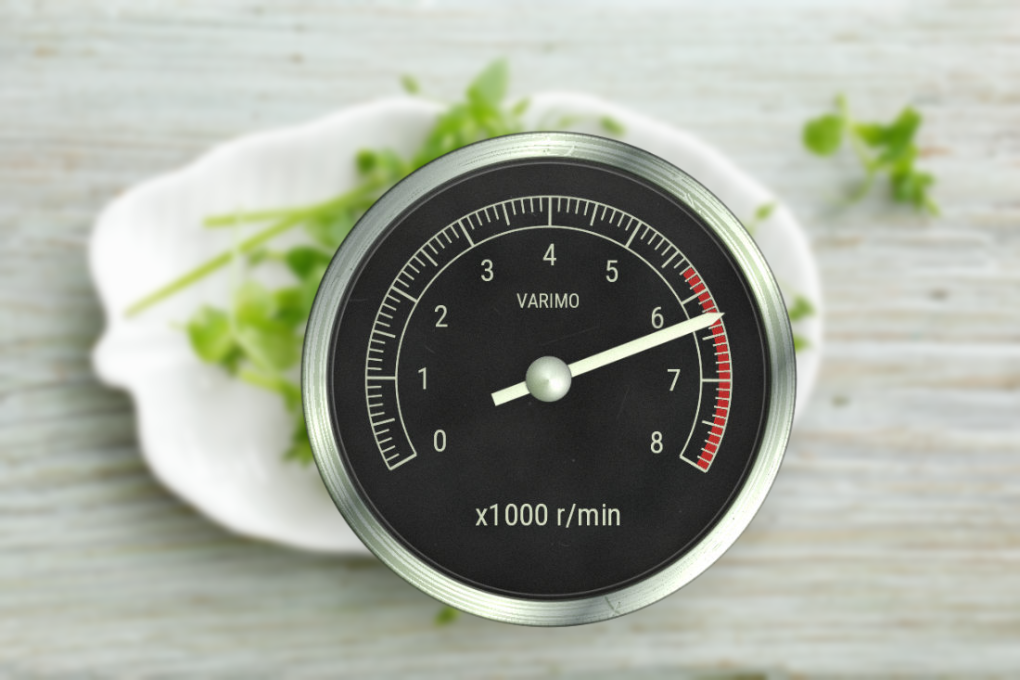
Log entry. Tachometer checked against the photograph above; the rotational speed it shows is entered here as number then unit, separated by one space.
6300 rpm
